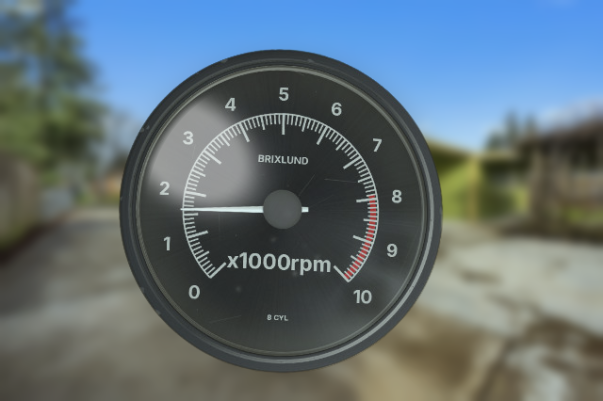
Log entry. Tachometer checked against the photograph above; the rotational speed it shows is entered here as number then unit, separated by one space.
1600 rpm
